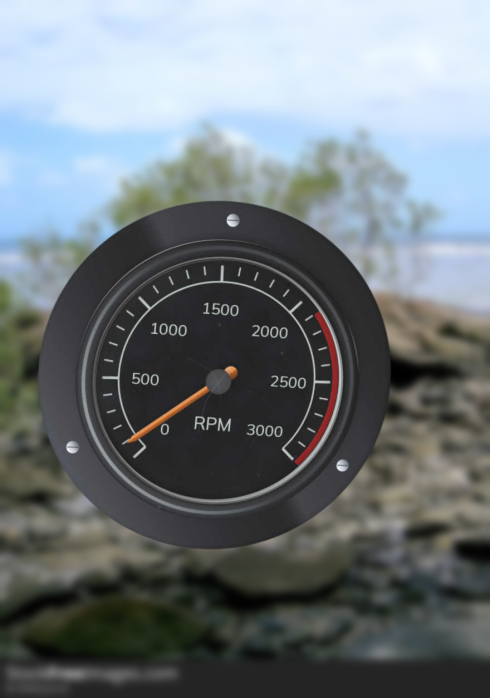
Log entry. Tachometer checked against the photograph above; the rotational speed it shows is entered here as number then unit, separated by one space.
100 rpm
